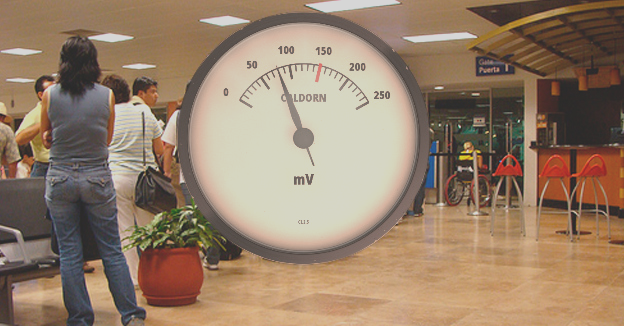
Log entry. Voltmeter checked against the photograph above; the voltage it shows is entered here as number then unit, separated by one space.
80 mV
